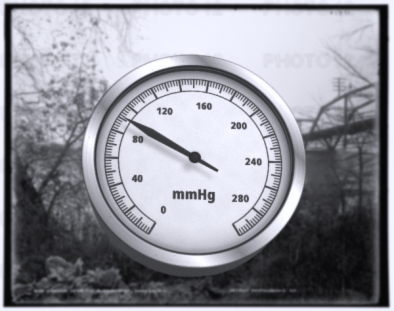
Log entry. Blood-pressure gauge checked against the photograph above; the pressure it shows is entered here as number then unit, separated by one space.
90 mmHg
